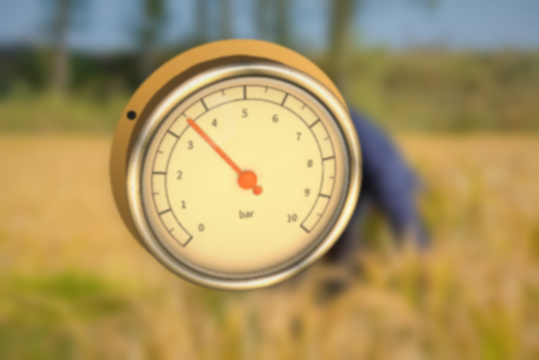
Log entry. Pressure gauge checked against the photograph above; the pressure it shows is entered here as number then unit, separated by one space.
3.5 bar
